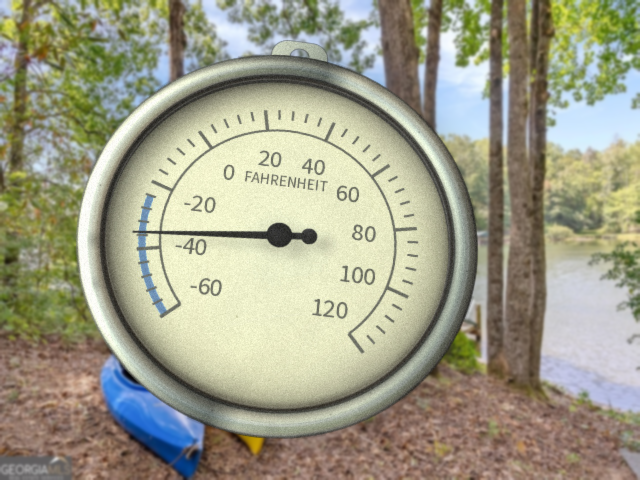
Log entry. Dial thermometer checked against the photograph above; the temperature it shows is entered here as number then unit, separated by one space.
-36 °F
